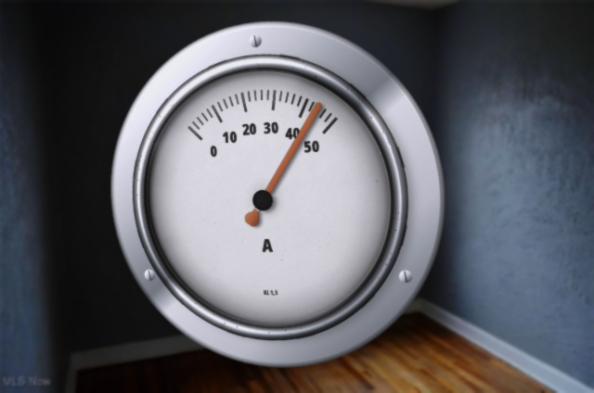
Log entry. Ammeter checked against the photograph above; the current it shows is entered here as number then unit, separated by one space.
44 A
